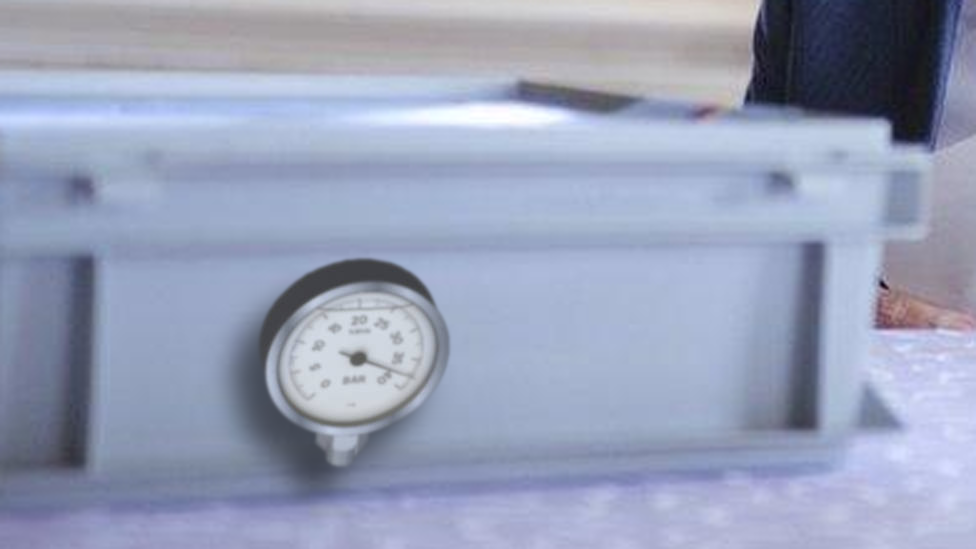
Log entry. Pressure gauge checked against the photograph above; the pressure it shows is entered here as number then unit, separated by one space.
37.5 bar
